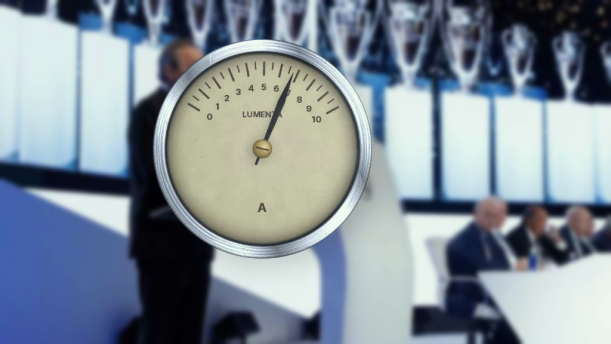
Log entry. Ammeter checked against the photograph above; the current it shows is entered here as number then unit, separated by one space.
6.75 A
